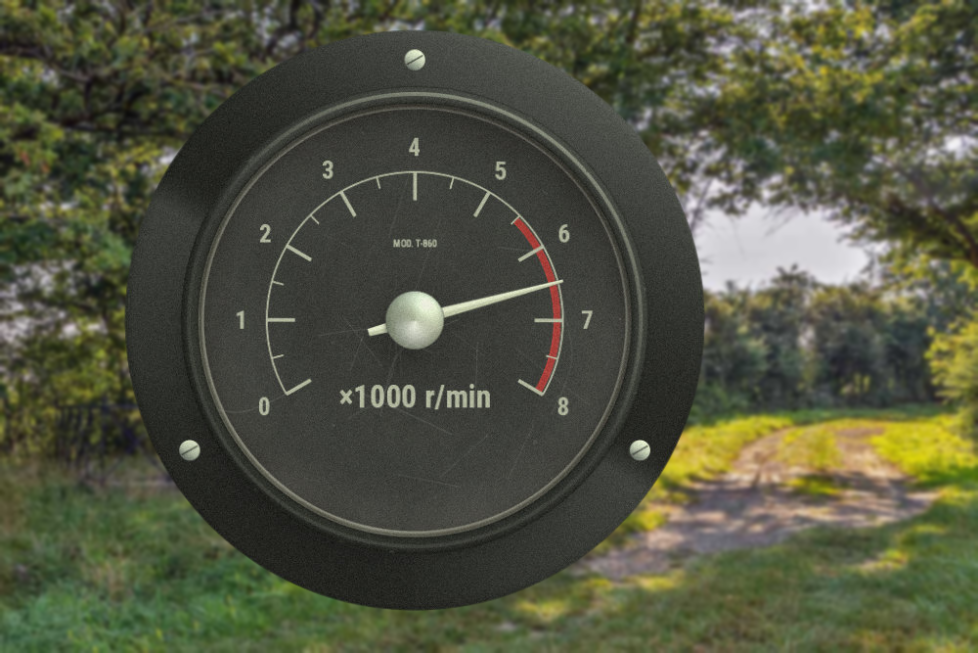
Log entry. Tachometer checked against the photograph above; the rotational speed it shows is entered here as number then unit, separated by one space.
6500 rpm
